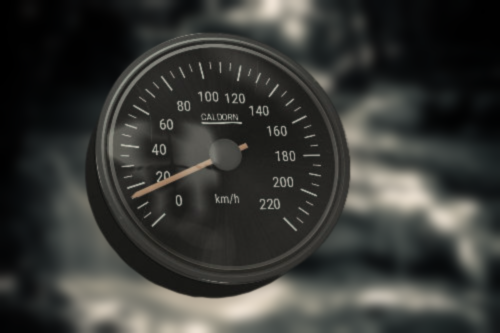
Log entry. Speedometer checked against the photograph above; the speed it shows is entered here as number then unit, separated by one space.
15 km/h
